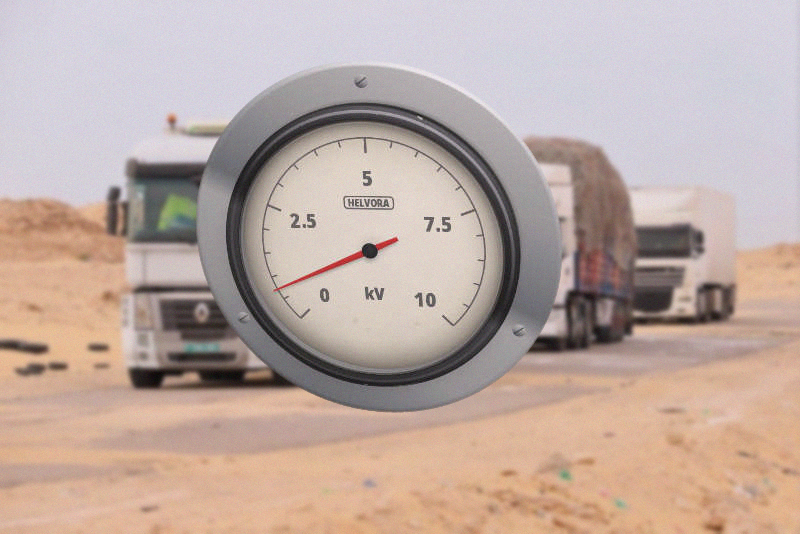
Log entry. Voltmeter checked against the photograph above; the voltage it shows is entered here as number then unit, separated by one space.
0.75 kV
